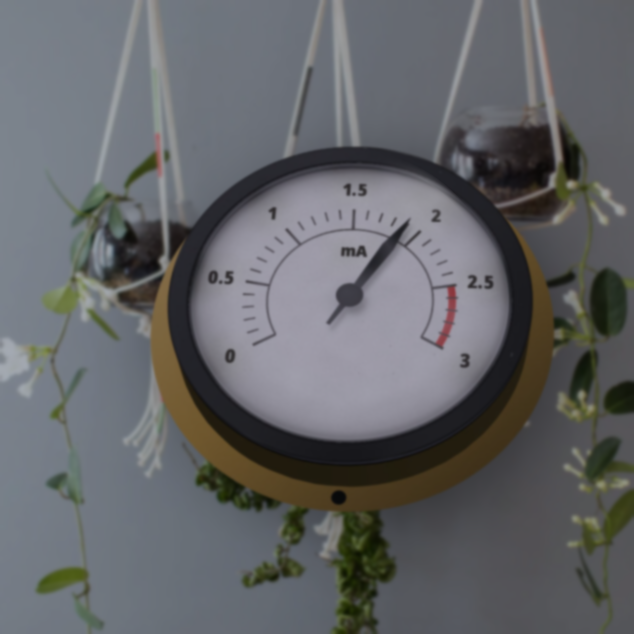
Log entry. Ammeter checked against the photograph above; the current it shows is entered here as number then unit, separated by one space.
1.9 mA
